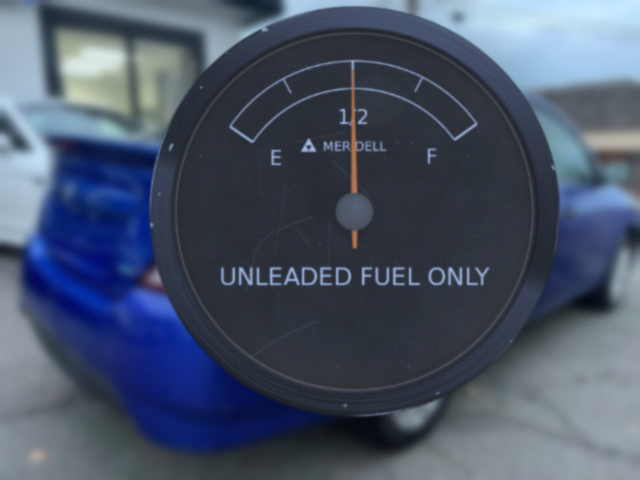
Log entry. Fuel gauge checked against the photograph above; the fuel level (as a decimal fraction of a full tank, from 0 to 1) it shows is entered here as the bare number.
0.5
